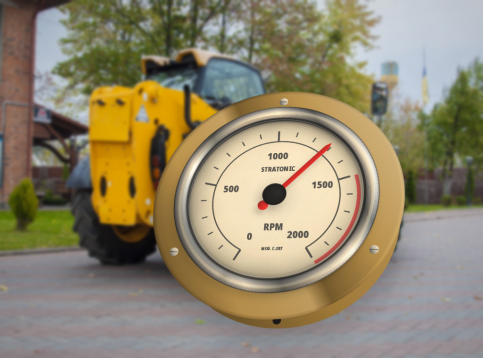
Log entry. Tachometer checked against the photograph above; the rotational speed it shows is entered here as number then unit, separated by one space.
1300 rpm
